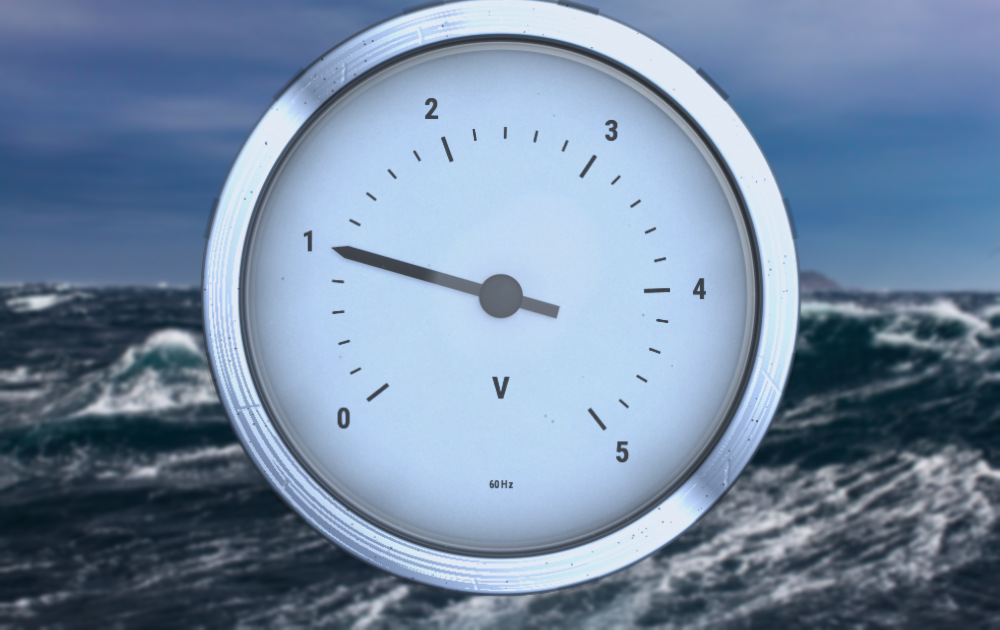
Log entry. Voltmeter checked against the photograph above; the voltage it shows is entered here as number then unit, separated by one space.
1 V
